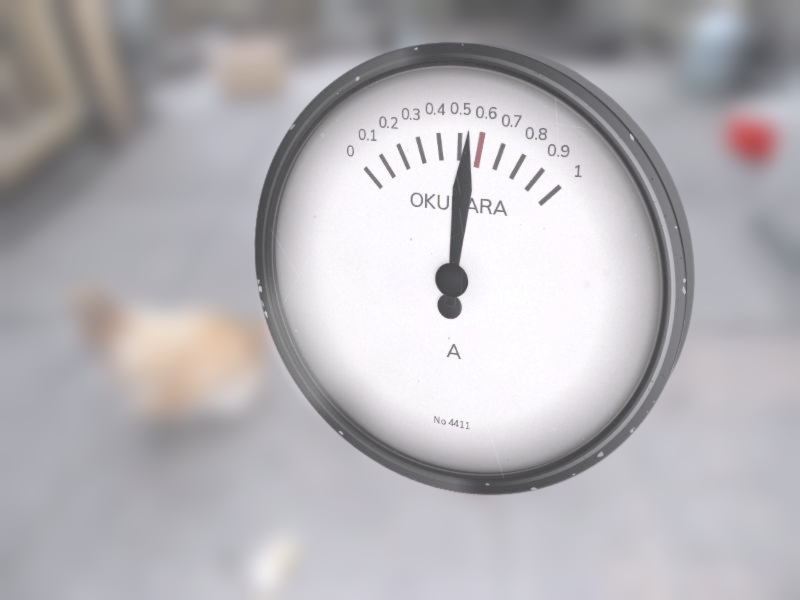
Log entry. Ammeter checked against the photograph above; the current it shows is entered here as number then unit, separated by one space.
0.55 A
